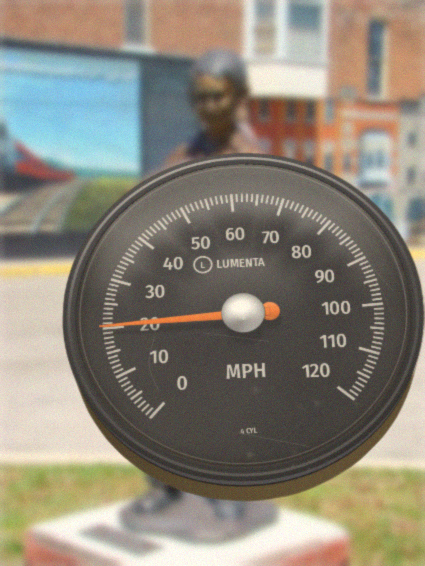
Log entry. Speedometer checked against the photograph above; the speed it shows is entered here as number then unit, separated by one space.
20 mph
